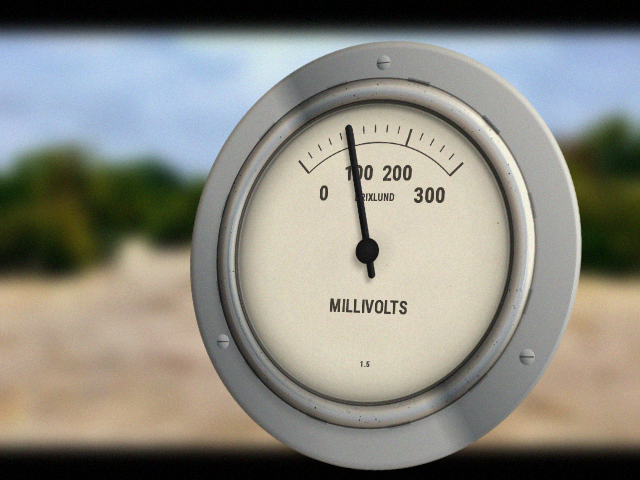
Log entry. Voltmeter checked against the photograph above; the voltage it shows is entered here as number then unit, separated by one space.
100 mV
